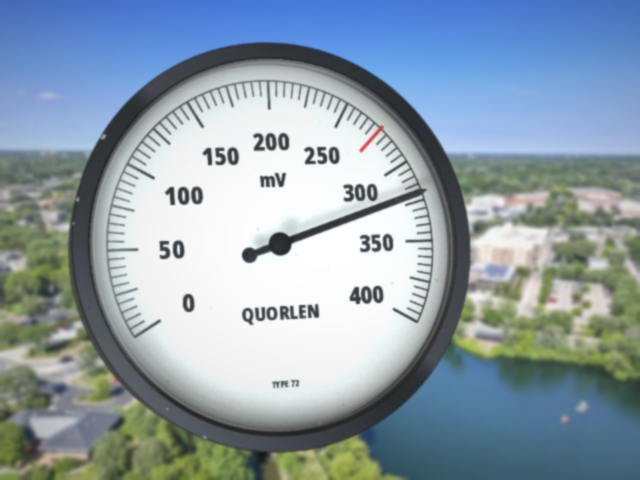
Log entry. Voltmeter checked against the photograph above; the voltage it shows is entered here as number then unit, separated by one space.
320 mV
